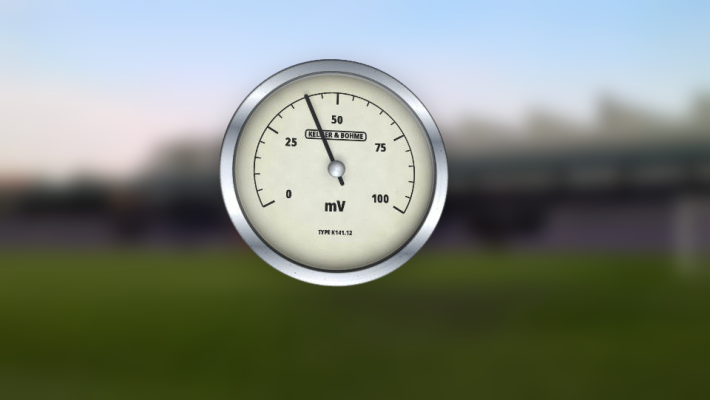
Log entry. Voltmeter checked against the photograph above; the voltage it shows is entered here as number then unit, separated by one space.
40 mV
